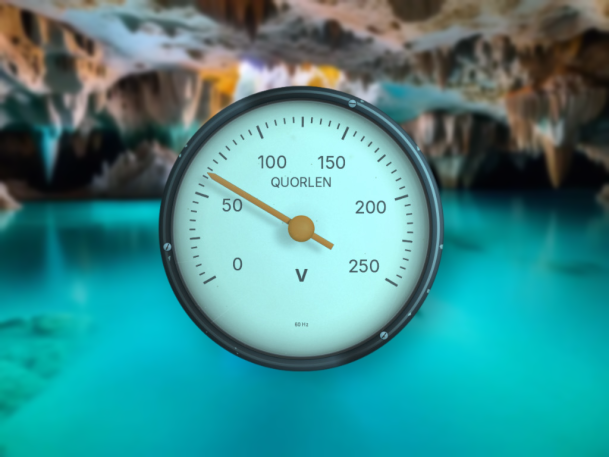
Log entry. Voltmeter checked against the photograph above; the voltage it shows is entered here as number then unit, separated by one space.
62.5 V
